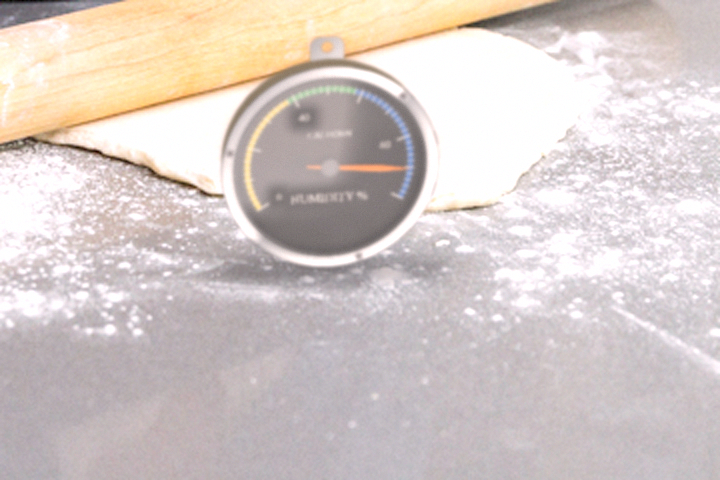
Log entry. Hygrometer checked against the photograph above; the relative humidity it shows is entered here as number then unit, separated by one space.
90 %
